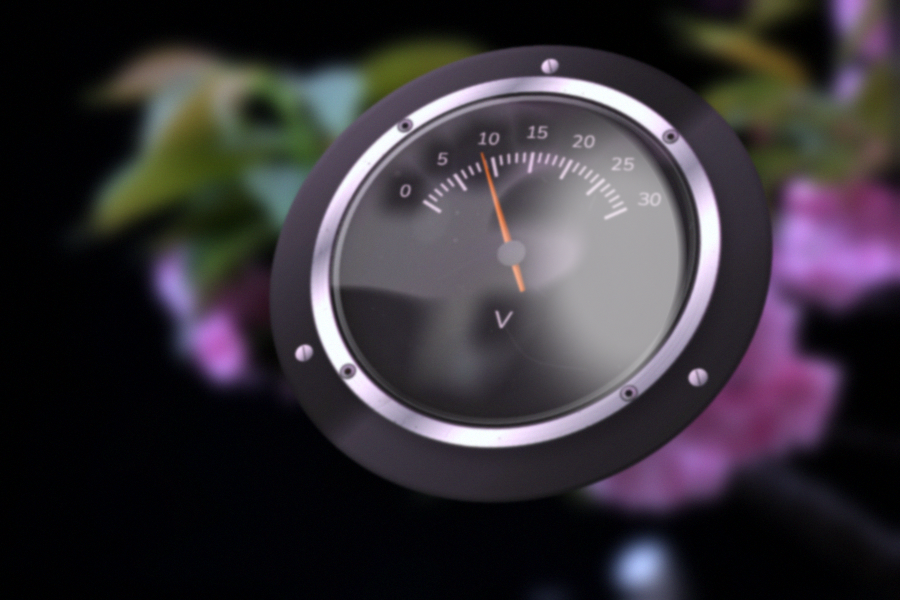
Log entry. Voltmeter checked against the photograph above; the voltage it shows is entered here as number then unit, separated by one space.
9 V
